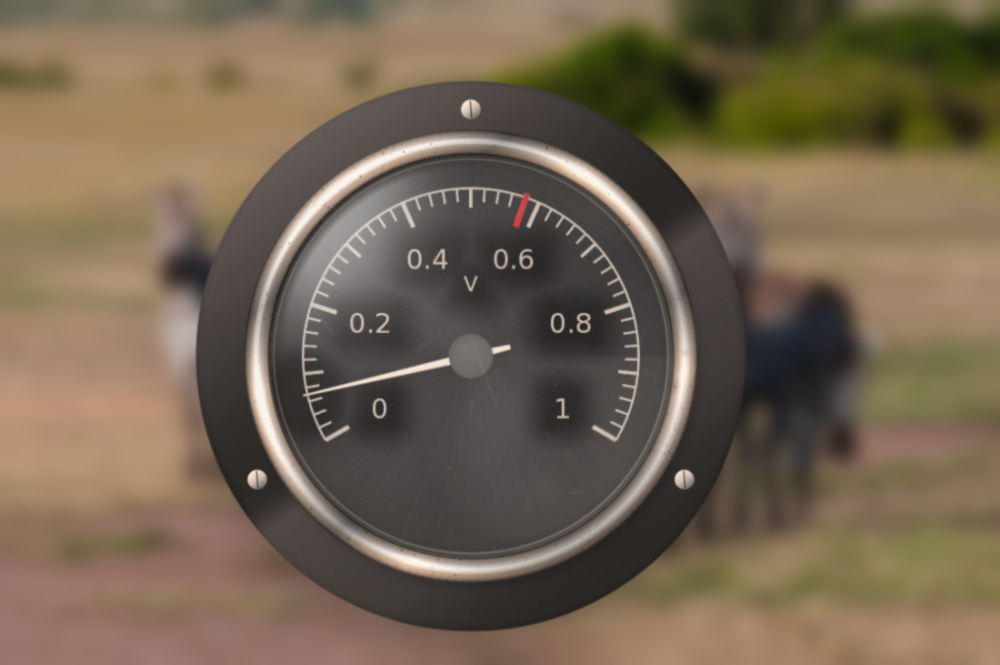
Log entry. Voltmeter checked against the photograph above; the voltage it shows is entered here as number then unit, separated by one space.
0.07 V
